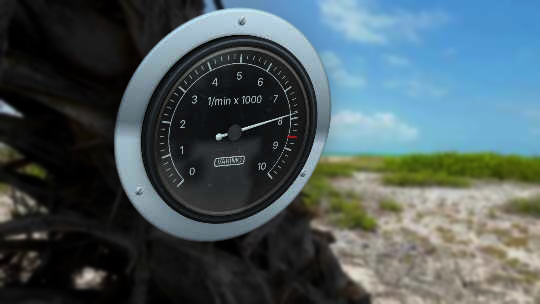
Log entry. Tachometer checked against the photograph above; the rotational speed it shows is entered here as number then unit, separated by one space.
7800 rpm
